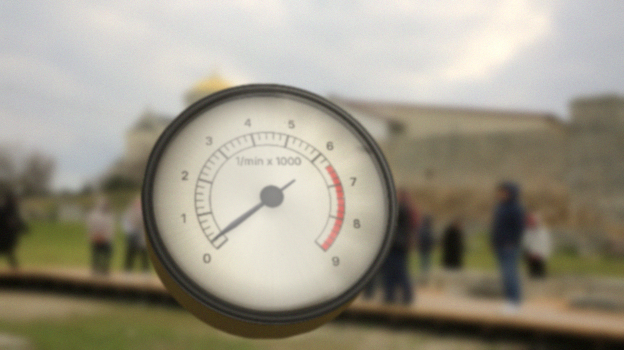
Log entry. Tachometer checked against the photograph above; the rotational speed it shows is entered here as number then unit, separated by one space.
200 rpm
